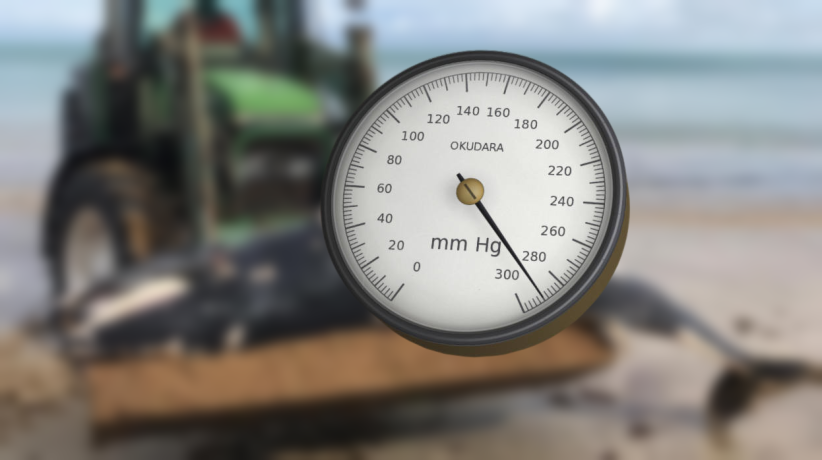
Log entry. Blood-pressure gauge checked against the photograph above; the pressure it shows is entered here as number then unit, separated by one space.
290 mmHg
